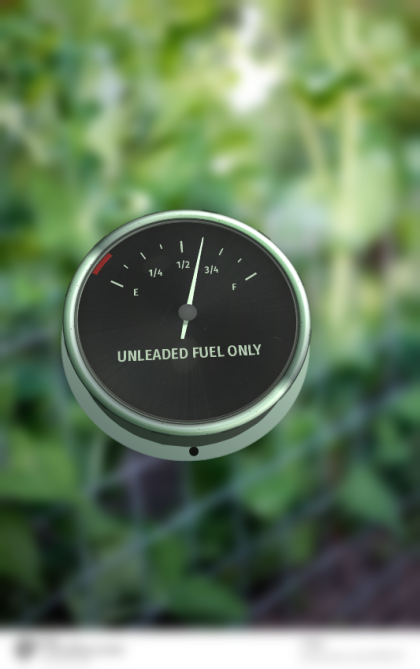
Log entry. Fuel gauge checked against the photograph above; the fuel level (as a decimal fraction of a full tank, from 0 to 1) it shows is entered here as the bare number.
0.625
